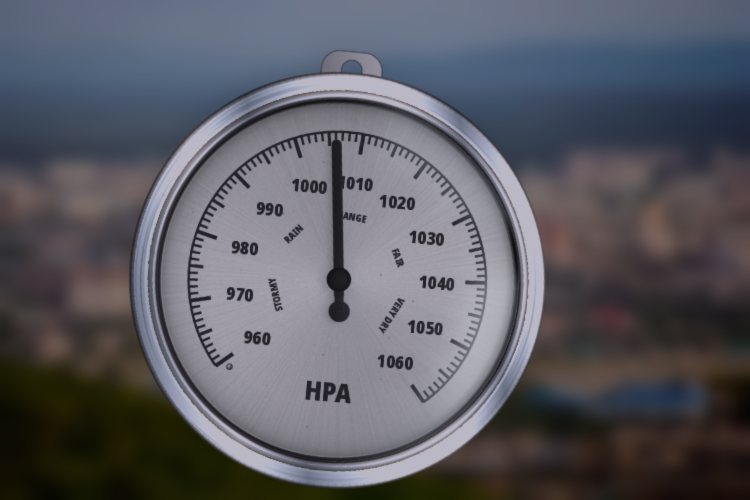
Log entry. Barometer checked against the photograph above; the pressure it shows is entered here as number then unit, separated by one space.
1006 hPa
